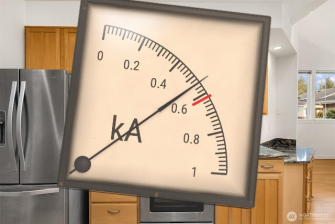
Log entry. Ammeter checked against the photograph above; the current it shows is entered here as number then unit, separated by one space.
0.54 kA
